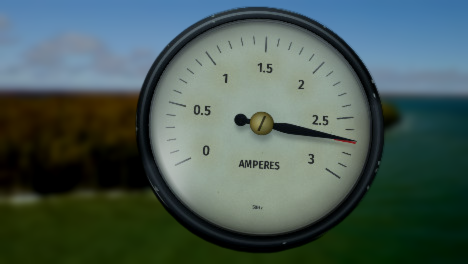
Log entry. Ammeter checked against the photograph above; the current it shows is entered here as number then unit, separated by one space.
2.7 A
